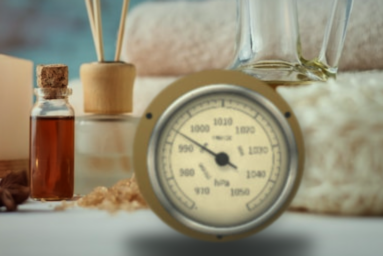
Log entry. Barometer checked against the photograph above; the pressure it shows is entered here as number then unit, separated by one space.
994 hPa
